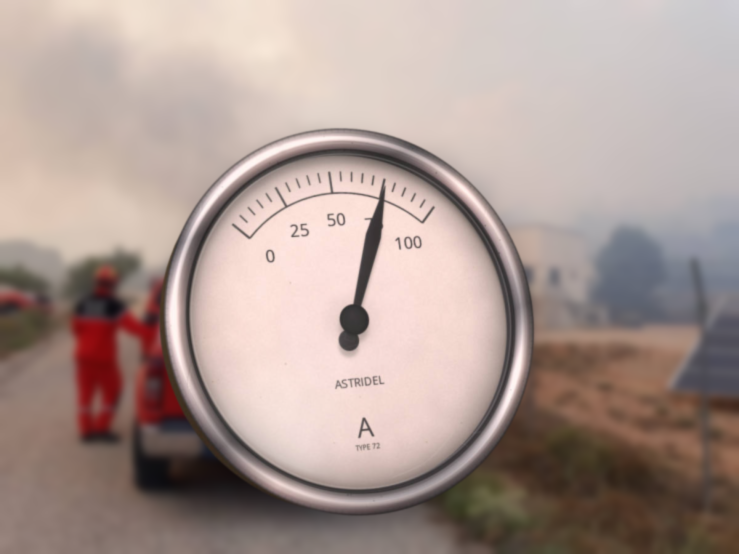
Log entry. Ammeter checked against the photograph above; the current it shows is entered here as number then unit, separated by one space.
75 A
